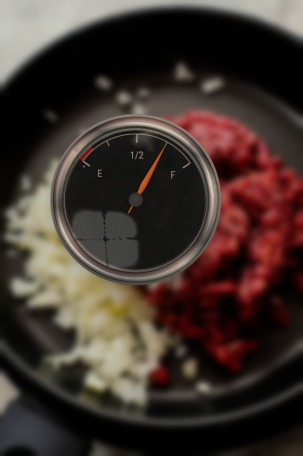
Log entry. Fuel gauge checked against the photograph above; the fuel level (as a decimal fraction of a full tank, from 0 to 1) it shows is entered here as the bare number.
0.75
